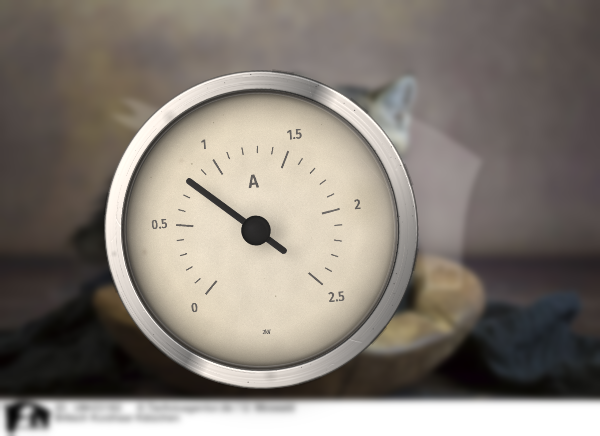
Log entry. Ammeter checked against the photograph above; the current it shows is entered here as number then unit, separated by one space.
0.8 A
